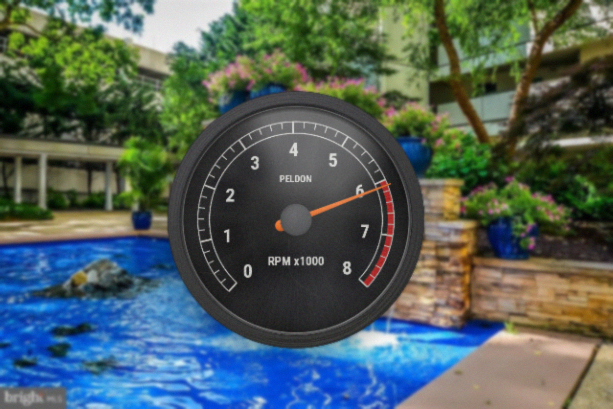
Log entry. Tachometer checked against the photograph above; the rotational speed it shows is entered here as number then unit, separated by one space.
6100 rpm
